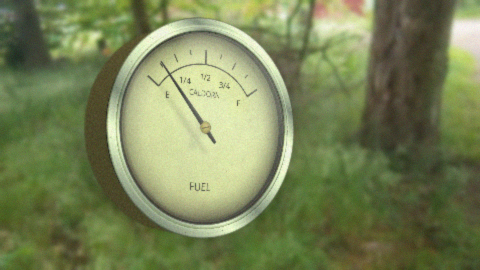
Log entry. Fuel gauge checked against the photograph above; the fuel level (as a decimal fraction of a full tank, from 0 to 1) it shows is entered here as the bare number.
0.125
